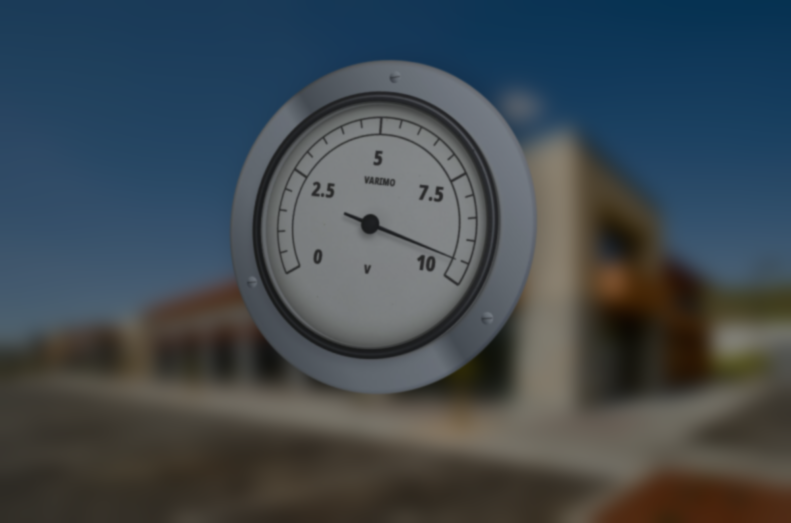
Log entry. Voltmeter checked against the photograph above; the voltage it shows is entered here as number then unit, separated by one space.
9.5 V
